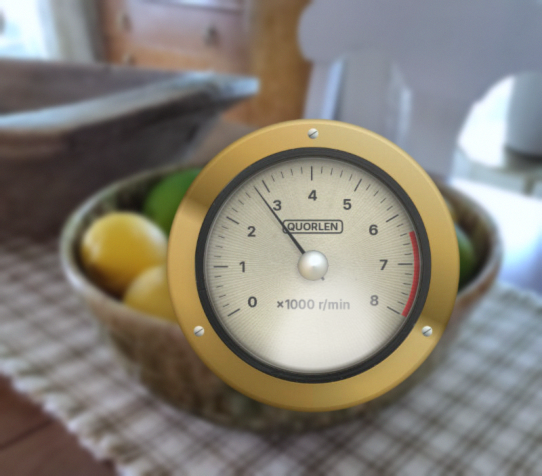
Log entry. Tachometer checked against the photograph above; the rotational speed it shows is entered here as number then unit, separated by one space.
2800 rpm
